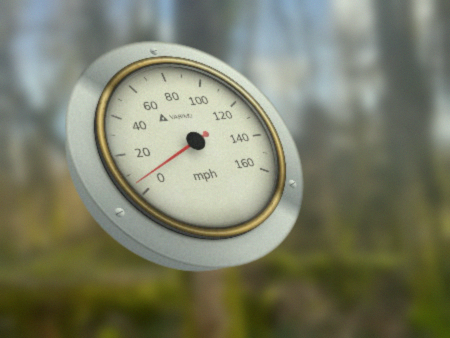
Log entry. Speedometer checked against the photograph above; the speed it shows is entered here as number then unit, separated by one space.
5 mph
